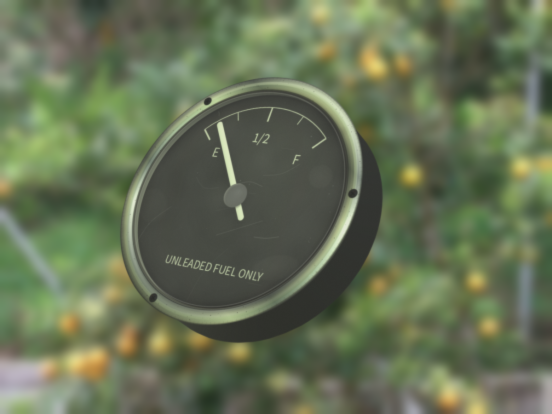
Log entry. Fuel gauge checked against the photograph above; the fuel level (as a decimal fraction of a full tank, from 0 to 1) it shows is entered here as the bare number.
0.125
